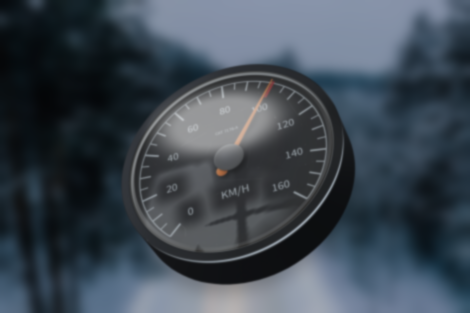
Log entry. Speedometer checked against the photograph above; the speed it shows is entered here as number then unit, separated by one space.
100 km/h
